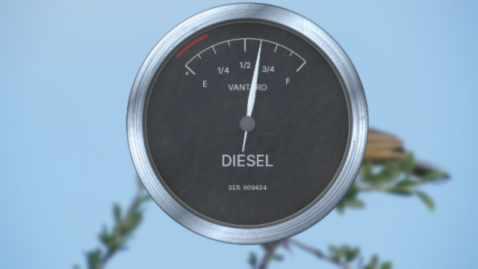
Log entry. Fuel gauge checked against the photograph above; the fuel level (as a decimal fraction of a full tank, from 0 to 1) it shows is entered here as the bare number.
0.625
